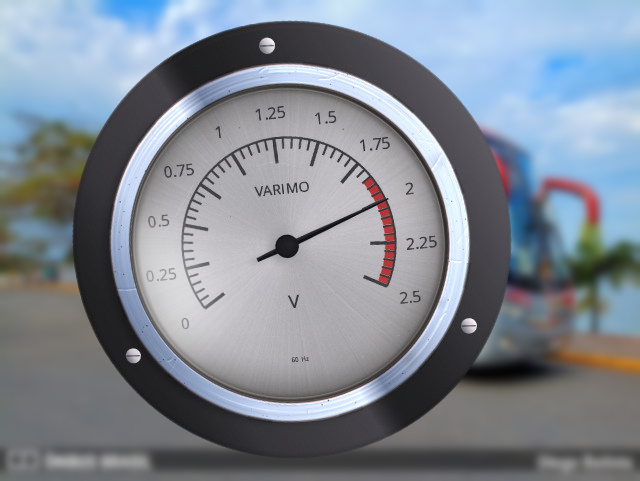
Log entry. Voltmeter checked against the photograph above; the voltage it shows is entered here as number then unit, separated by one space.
2 V
